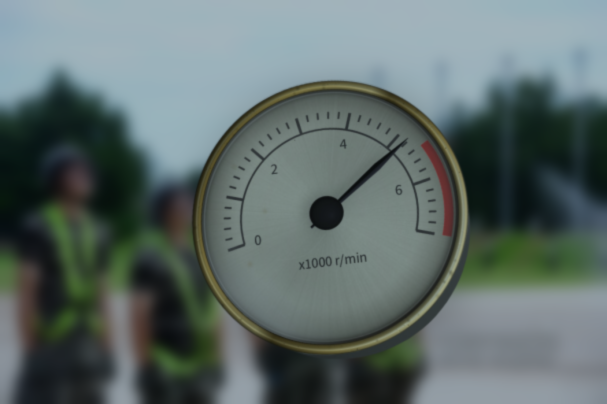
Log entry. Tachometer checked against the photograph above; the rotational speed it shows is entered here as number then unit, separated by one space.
5200 rpm
